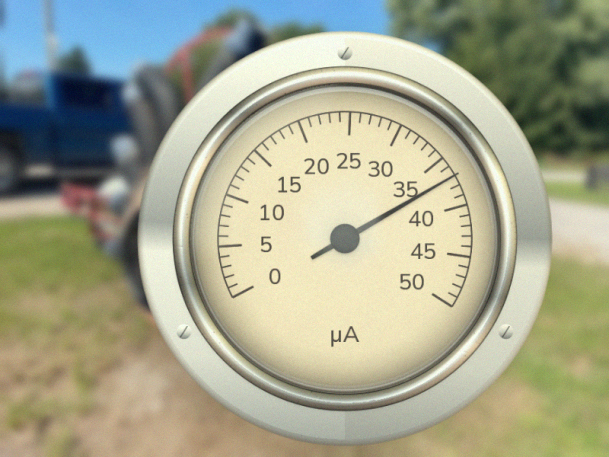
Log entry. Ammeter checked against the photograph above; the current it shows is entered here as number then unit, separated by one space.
37 µA
